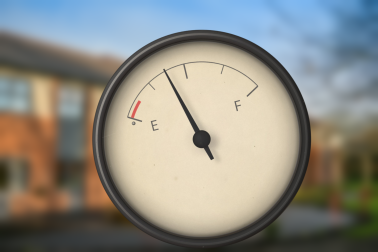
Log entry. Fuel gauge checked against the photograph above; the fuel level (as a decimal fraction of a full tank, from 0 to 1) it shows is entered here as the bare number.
0.375
